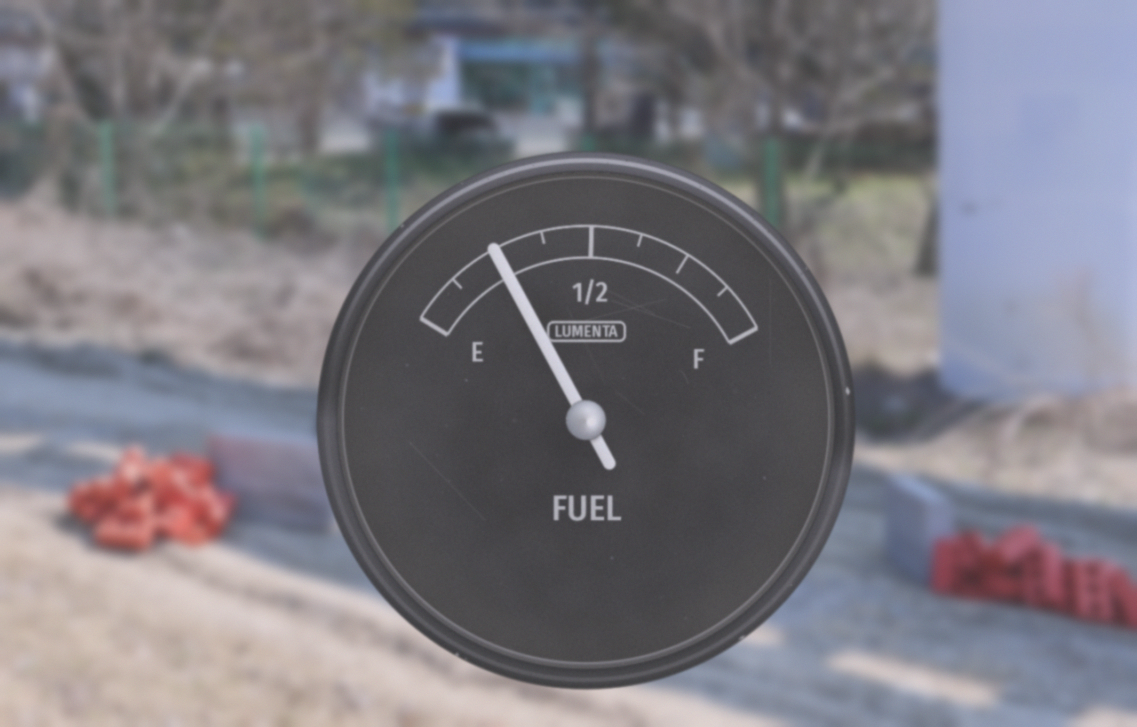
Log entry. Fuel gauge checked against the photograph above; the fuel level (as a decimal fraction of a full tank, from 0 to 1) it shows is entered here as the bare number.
0.25
